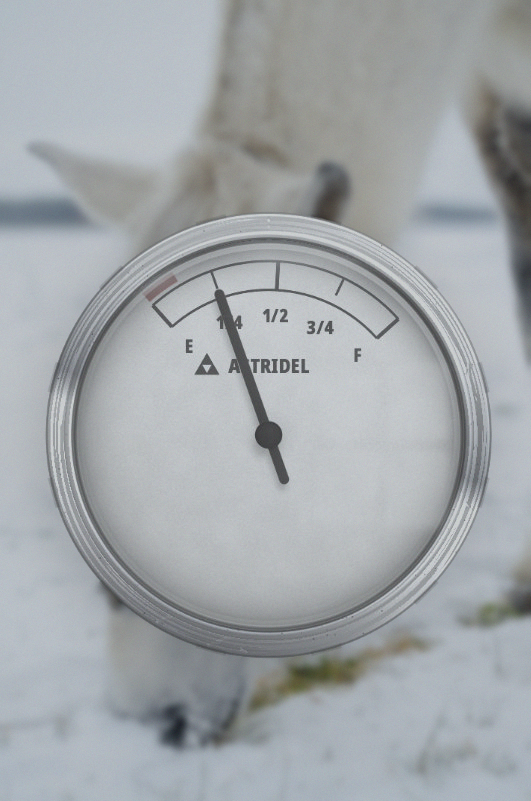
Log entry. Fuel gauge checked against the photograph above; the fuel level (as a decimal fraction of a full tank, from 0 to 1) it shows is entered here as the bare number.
0.25
